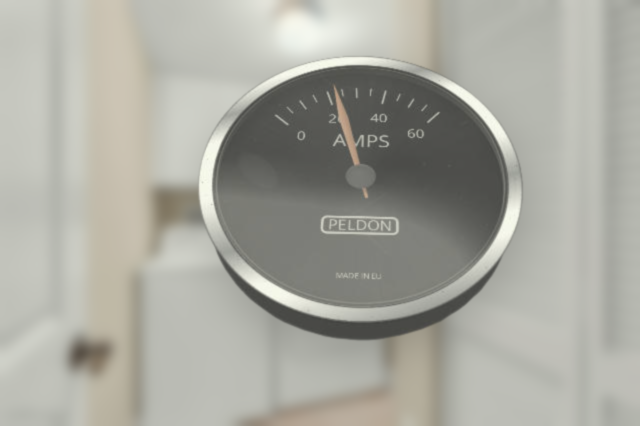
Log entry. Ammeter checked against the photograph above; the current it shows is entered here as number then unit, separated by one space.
22.5 A
